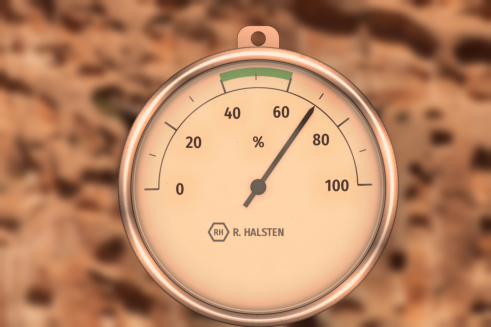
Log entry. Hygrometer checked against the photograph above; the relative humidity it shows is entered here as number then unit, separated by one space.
70 %
